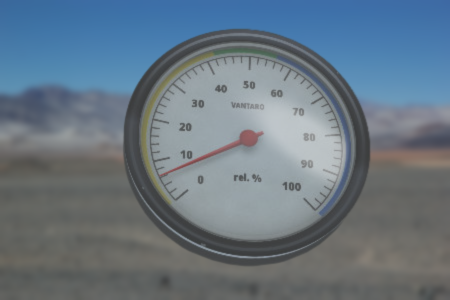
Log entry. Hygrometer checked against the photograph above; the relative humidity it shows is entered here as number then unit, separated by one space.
6 %
